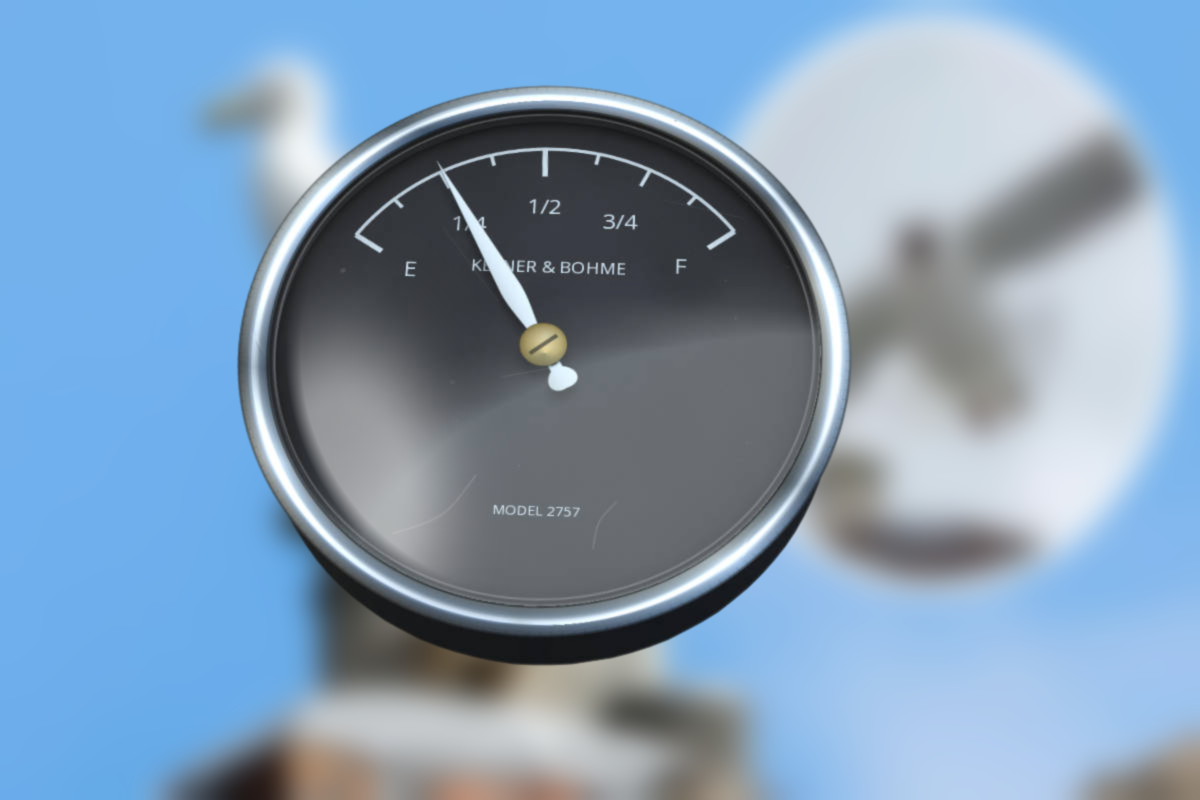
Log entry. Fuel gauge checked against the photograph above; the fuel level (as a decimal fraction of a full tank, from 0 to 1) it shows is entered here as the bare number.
0.25
